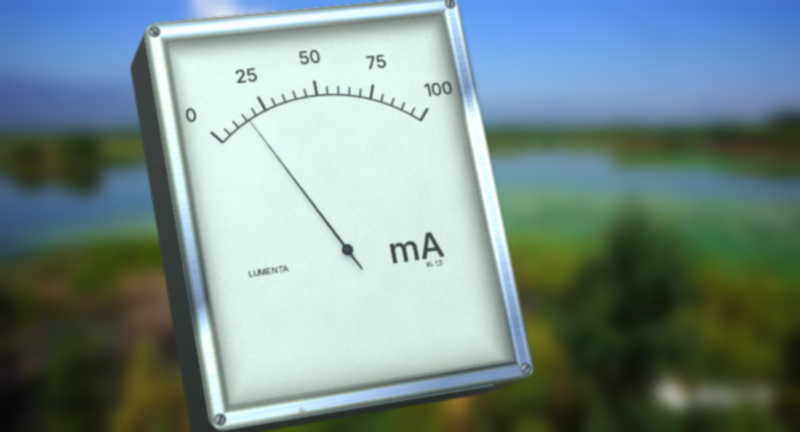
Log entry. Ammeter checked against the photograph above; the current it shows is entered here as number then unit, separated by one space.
15 mA
